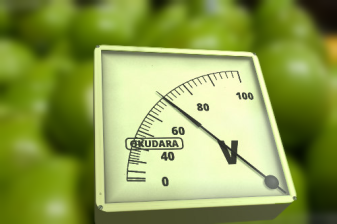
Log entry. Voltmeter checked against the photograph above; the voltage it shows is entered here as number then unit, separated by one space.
70 V
